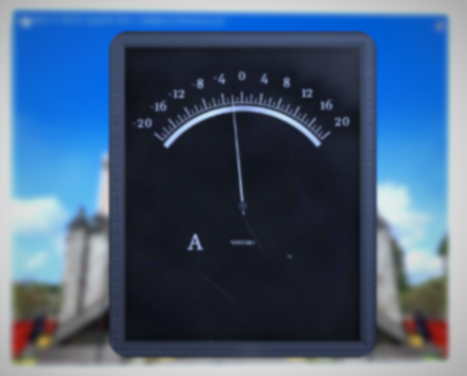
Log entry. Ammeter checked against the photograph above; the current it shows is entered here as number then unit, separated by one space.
-2 A
